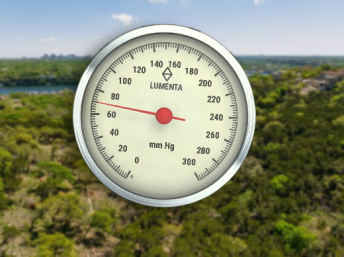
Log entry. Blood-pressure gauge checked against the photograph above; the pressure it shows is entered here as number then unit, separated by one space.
70 mmHg
